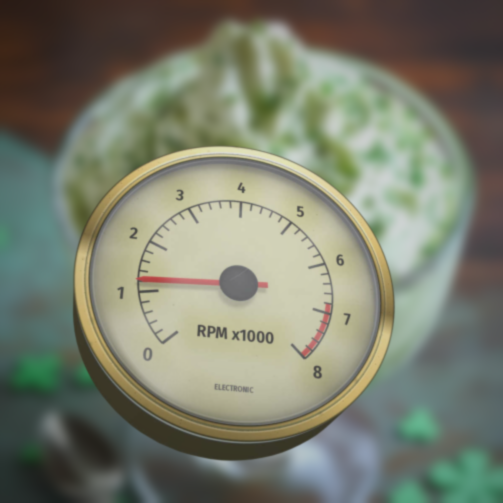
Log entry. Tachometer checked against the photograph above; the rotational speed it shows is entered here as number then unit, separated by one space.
1200 rpm
